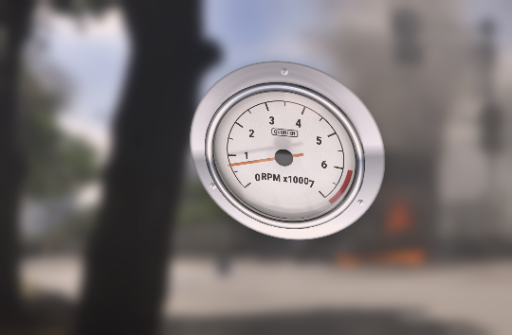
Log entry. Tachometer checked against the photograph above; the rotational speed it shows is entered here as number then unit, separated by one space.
750 rpm
